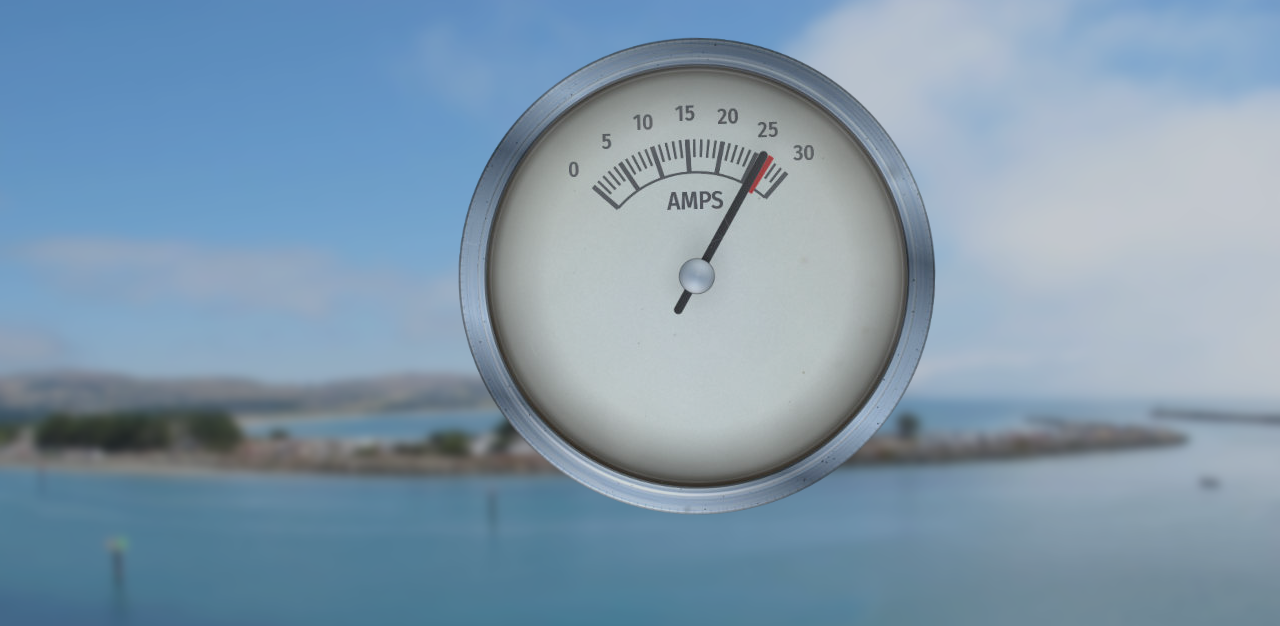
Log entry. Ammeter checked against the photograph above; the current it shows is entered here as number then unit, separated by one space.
26 A
